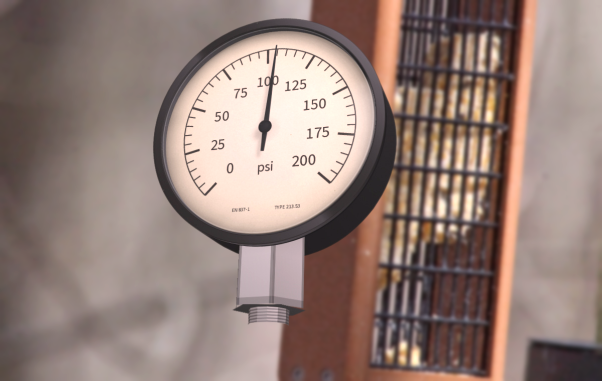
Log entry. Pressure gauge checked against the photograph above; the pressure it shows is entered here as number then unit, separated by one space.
105 psi
